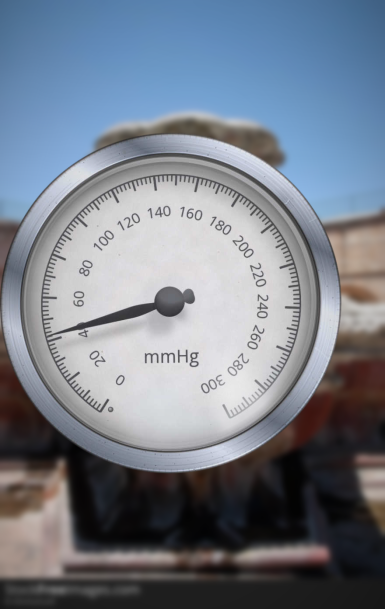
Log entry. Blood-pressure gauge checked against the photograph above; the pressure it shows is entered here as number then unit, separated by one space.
42 mmHg
